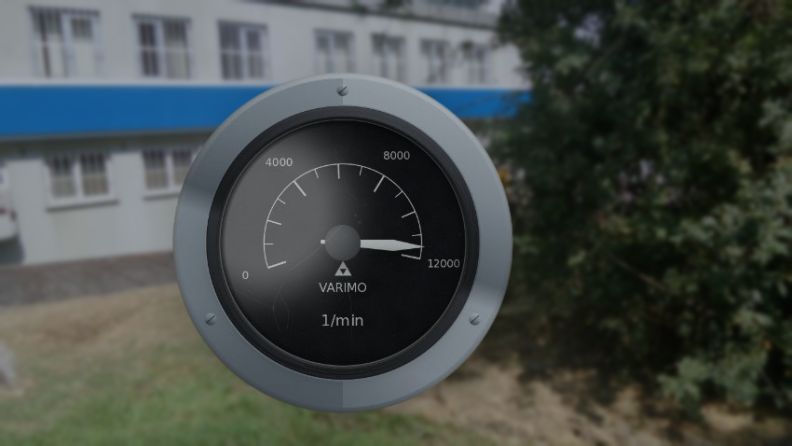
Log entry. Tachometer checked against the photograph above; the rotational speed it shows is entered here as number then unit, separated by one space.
11500 rpm
